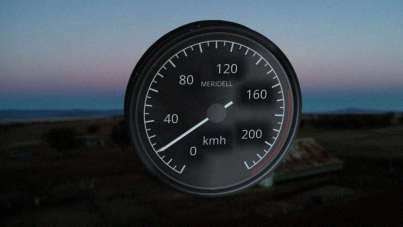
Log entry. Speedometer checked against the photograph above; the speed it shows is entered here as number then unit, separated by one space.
20 km/h
